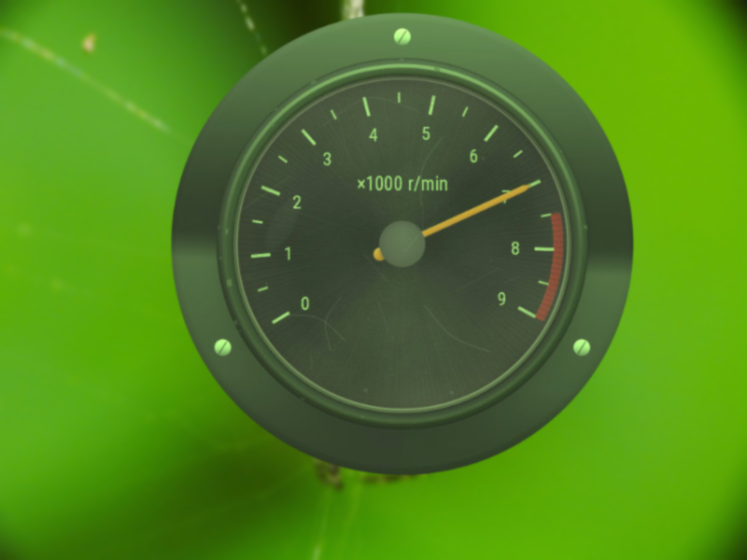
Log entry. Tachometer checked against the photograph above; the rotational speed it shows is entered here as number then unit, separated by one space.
7000 rpm
